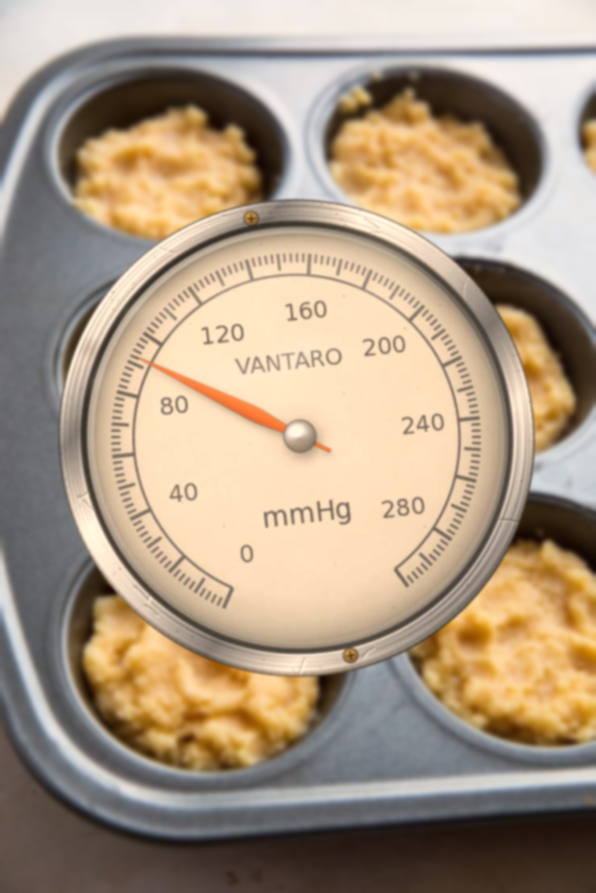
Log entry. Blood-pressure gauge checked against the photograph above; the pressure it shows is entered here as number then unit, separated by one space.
92 mmHg
